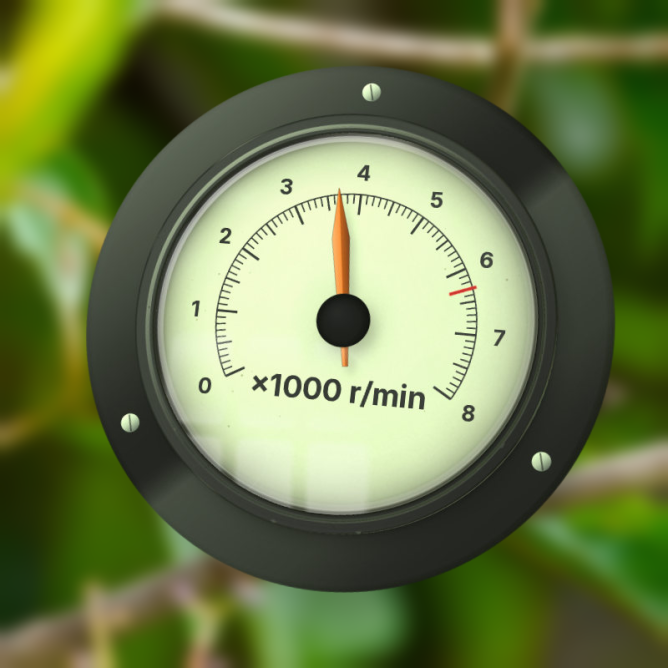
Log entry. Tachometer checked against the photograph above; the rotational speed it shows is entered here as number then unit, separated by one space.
3700 rpm
